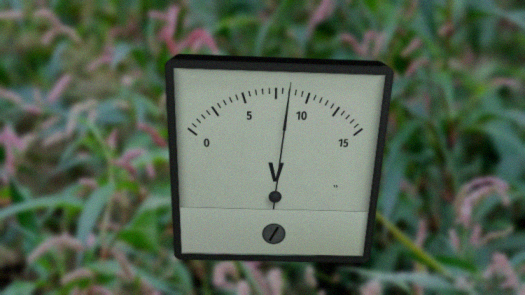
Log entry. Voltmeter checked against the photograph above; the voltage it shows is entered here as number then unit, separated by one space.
8.5 V
